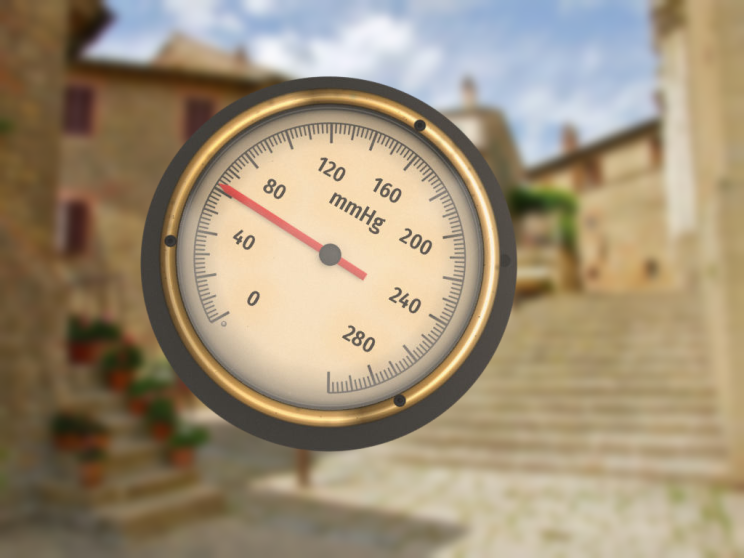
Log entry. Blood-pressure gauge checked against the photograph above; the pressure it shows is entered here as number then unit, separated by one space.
62 mmHg
